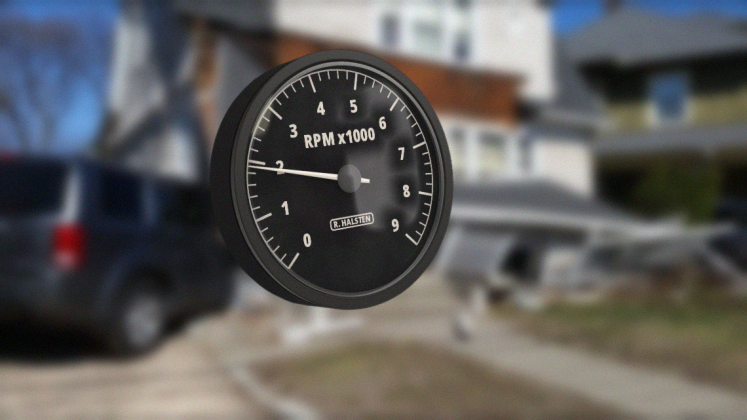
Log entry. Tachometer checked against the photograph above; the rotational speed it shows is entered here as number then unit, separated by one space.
1900 rpm
